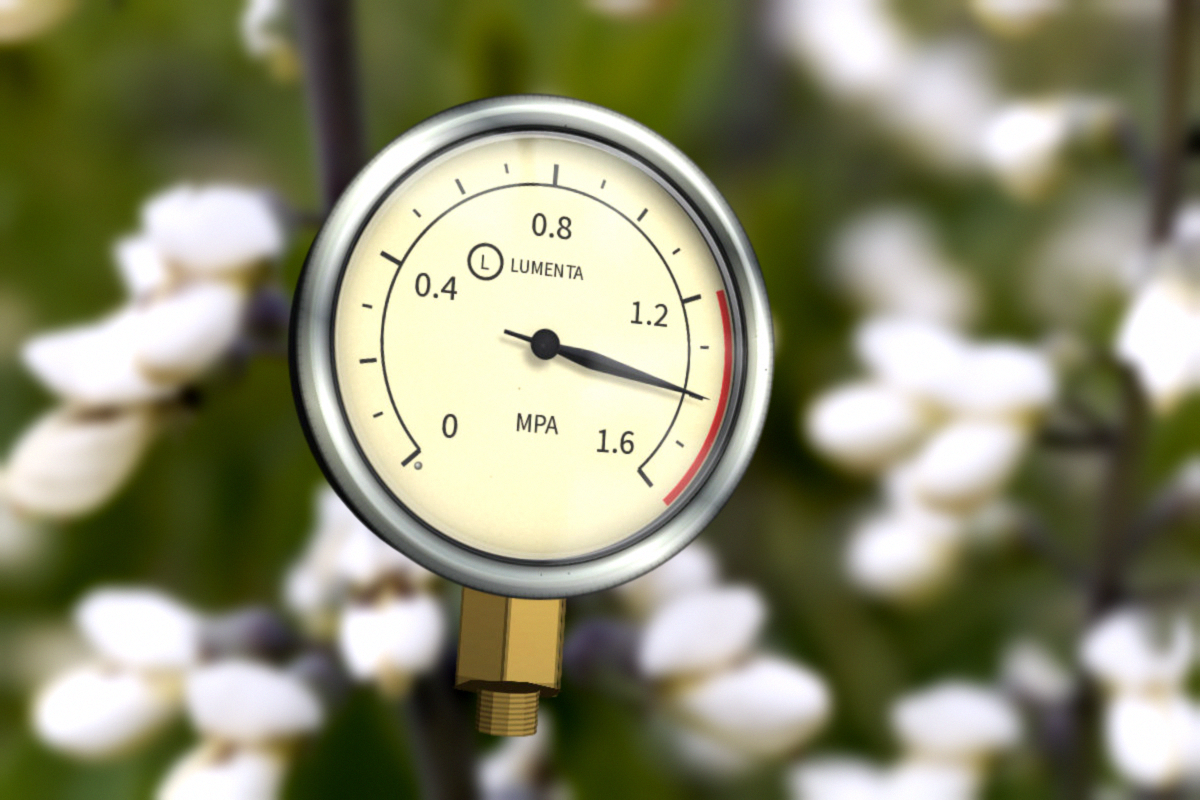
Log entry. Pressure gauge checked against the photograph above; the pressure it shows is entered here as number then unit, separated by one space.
1.4 MPa
